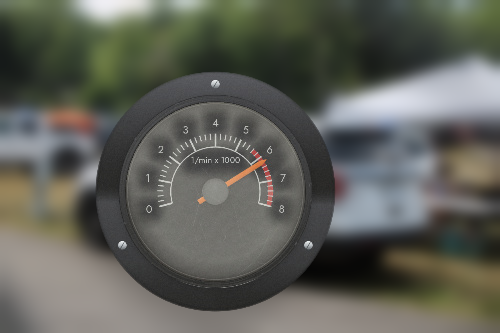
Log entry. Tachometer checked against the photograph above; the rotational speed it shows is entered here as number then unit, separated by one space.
6200 rpm
